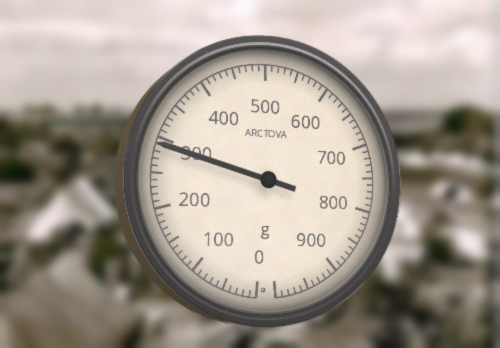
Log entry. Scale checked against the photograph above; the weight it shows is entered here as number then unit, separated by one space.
290 g
